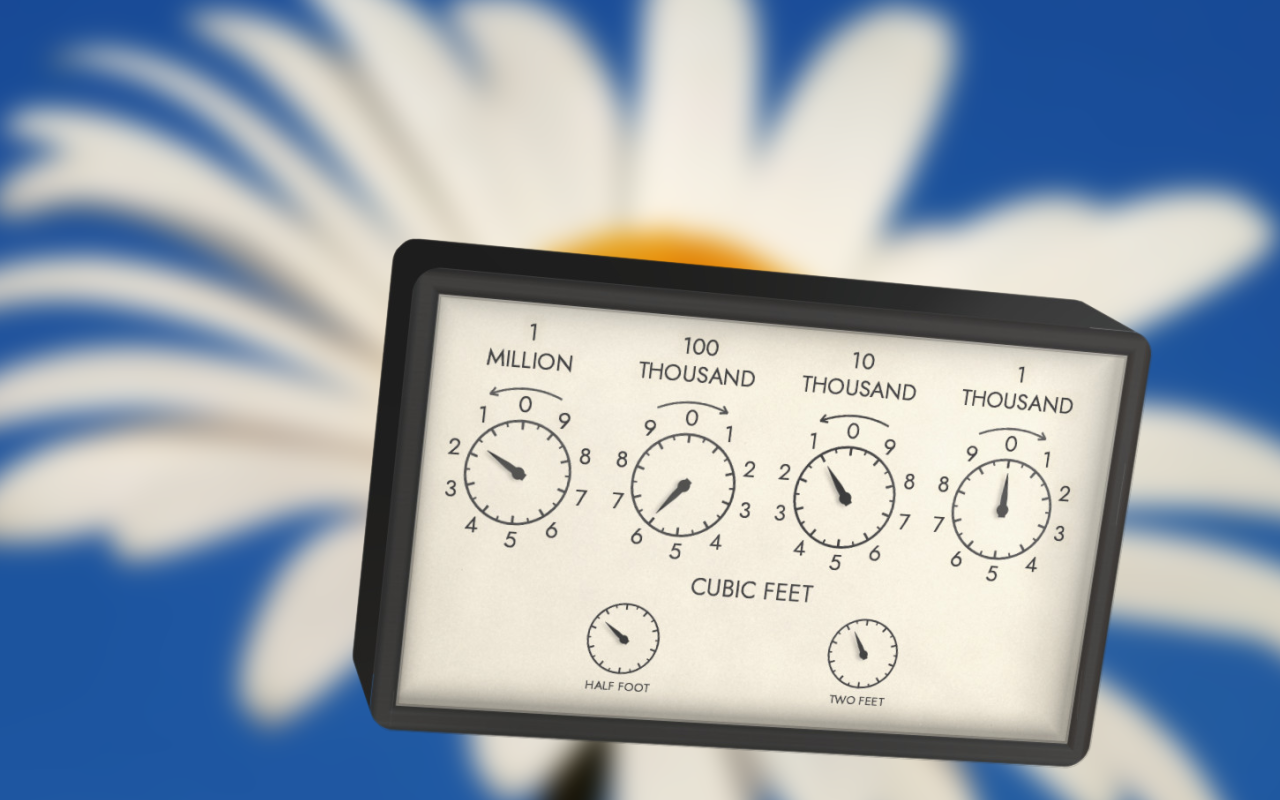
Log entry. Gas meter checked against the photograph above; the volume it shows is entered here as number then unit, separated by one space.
161000 ft³
